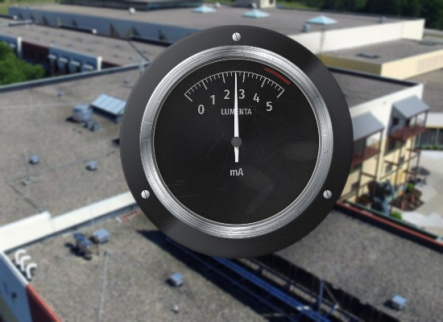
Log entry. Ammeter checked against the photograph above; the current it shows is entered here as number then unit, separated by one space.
2.6 mA
